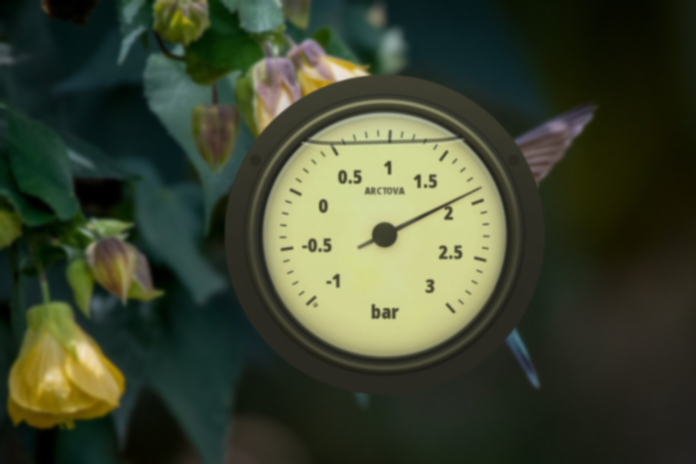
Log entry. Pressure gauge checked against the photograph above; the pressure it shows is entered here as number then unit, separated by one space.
1.9 bar
